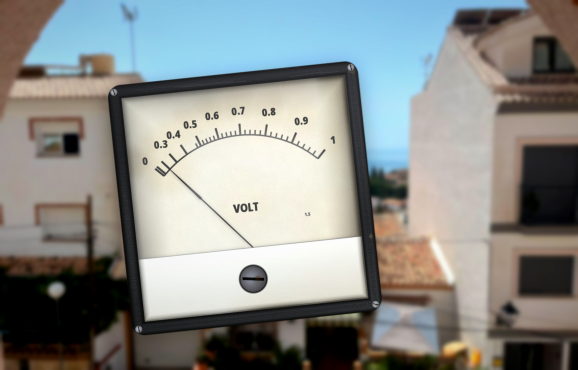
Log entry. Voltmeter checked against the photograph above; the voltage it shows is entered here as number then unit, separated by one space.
0.2 V
